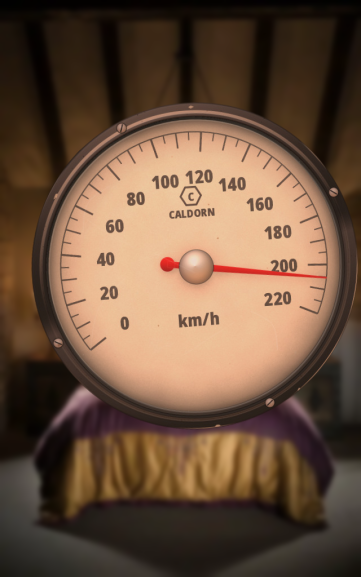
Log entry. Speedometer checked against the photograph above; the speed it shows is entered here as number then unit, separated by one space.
205 km/h
